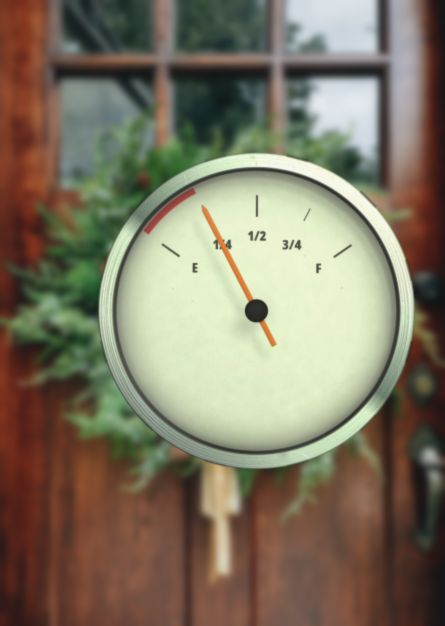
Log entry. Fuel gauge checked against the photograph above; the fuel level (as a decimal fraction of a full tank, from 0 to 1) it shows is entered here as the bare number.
0.25
